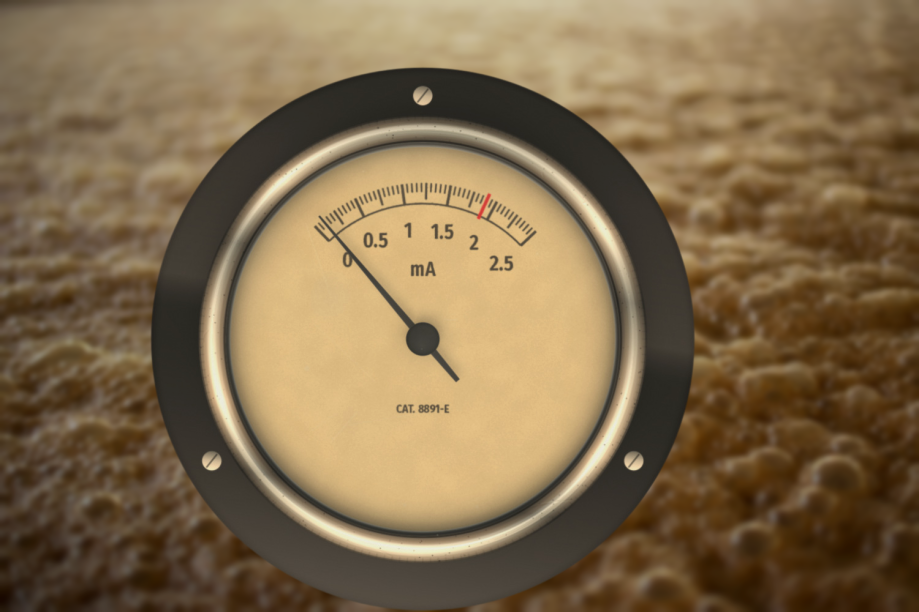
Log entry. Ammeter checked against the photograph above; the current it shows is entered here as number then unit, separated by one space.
0.1 mA
